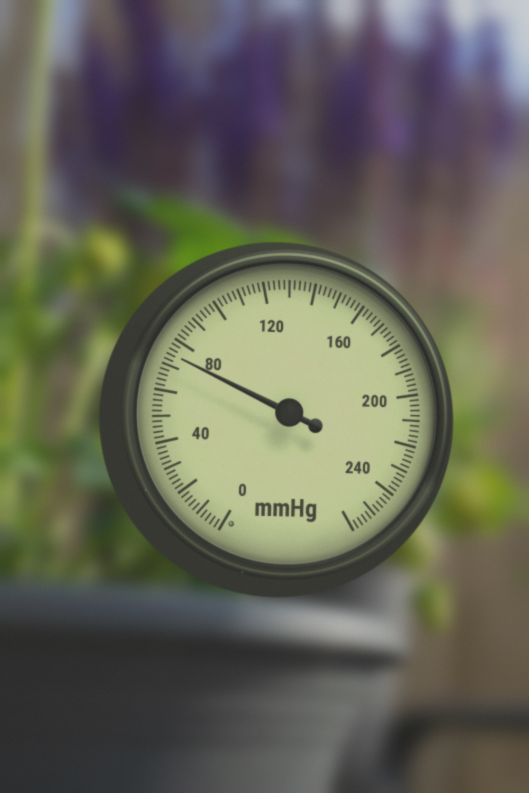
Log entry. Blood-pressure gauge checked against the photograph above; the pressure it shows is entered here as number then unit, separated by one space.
74 mmHg
